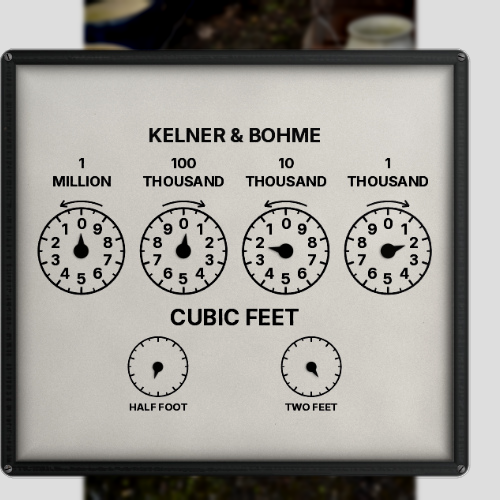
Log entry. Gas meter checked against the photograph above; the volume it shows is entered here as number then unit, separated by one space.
2200 ft³
